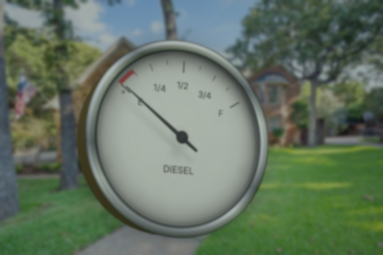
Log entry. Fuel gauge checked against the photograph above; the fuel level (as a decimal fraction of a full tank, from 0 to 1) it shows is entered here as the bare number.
0
